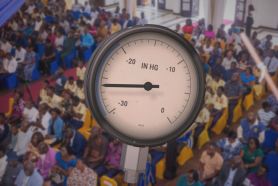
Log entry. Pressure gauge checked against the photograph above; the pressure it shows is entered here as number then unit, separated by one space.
-26 inHg
